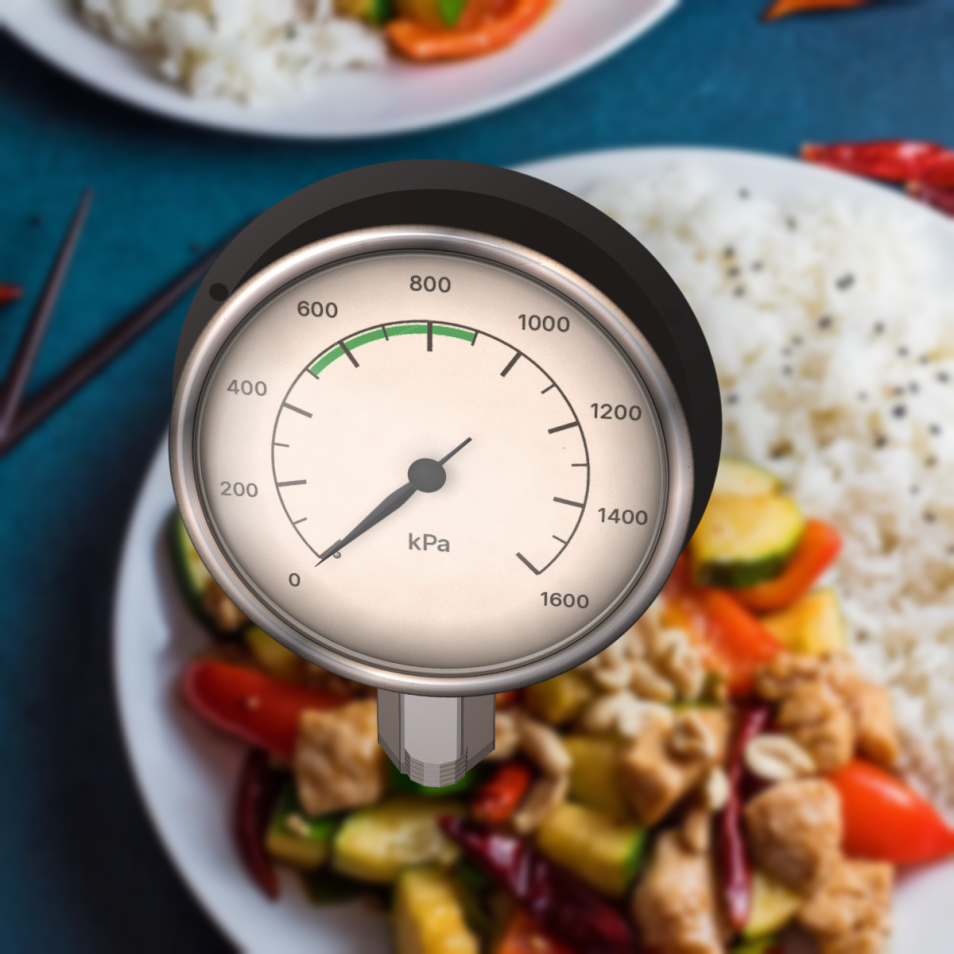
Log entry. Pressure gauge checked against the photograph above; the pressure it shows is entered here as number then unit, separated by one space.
0 kPa
